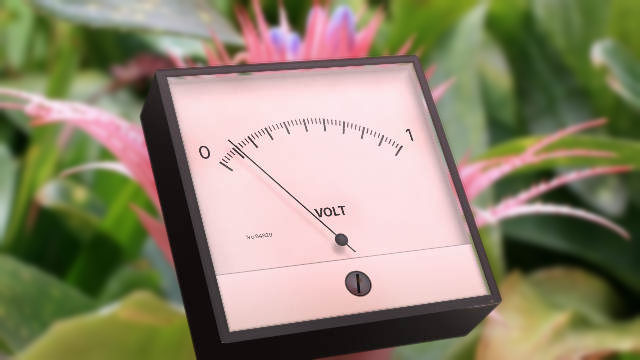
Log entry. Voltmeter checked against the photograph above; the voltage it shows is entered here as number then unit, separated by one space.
0.1 V
